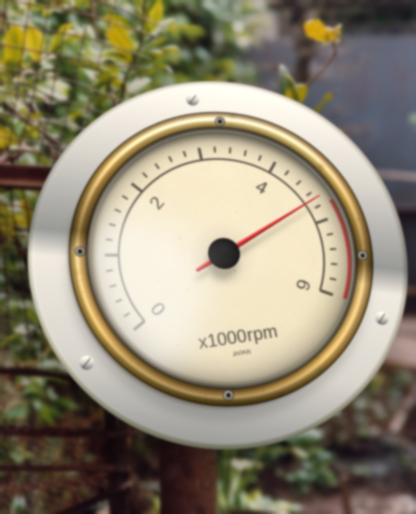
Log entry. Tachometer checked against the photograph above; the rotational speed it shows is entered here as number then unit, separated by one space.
4700 rpm
